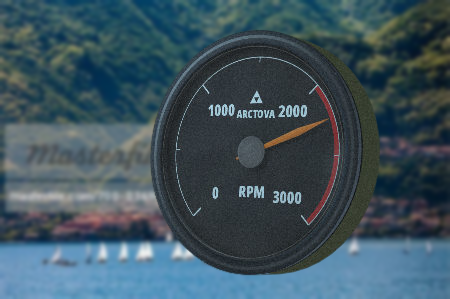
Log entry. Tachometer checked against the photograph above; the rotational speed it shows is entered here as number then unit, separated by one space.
2250 rpm
